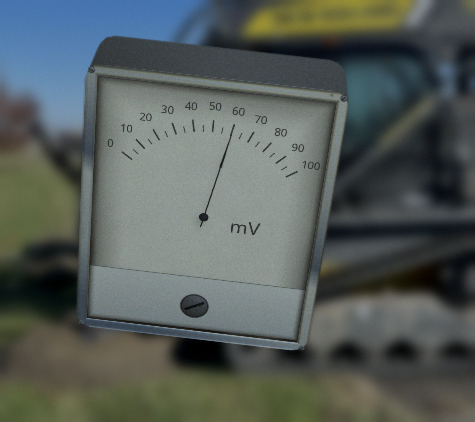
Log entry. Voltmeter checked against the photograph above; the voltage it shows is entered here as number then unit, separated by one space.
60 mV
